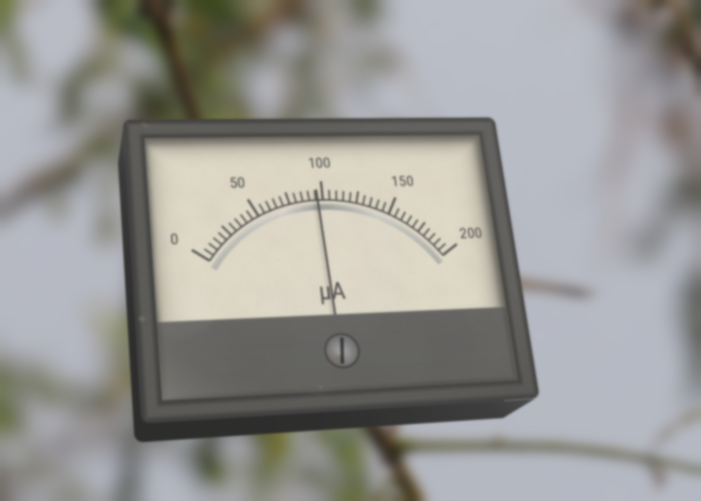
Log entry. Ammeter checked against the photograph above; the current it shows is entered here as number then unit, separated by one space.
95 µA
